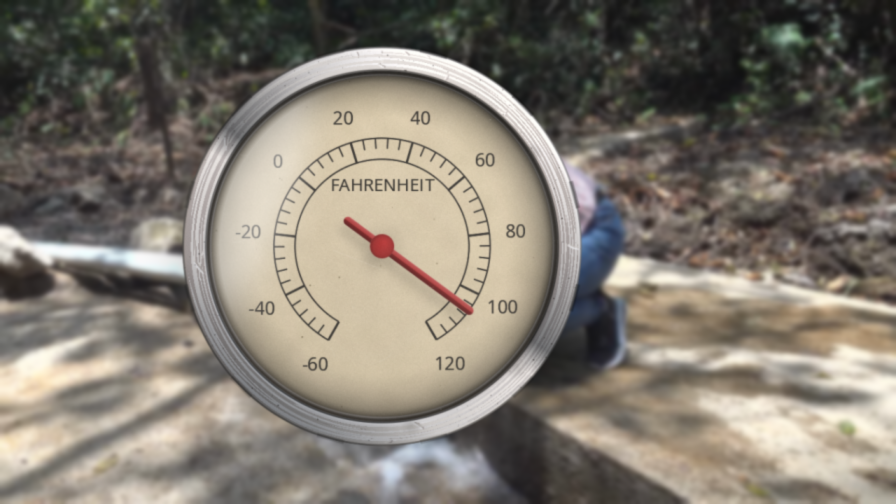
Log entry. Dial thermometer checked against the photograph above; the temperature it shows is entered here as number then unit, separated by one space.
106 °F
